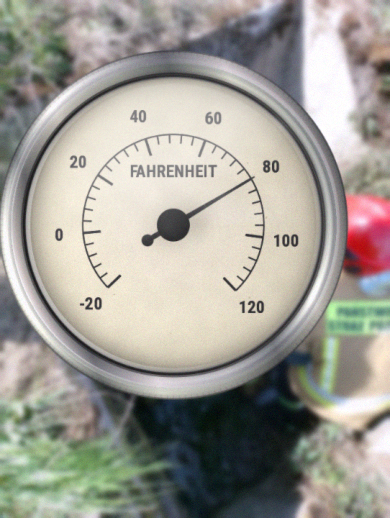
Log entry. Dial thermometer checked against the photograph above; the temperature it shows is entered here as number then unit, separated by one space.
80 °F
